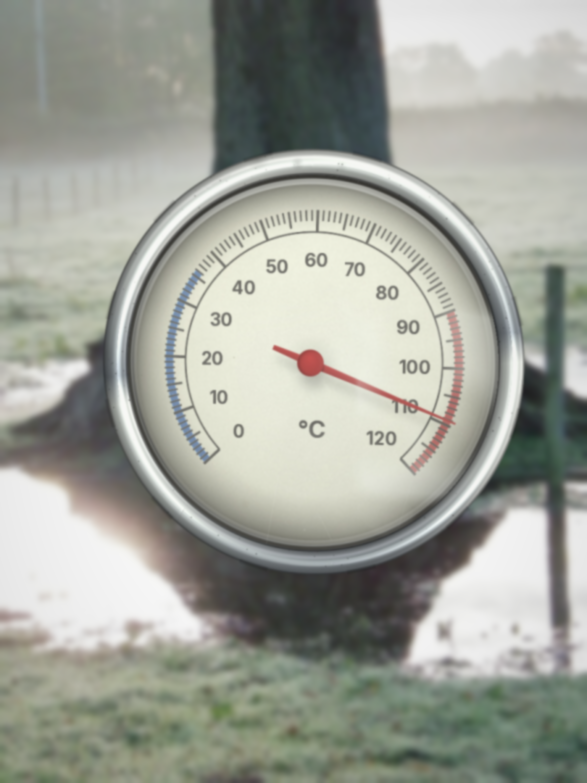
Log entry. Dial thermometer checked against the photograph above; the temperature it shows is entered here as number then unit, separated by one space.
109 °C
